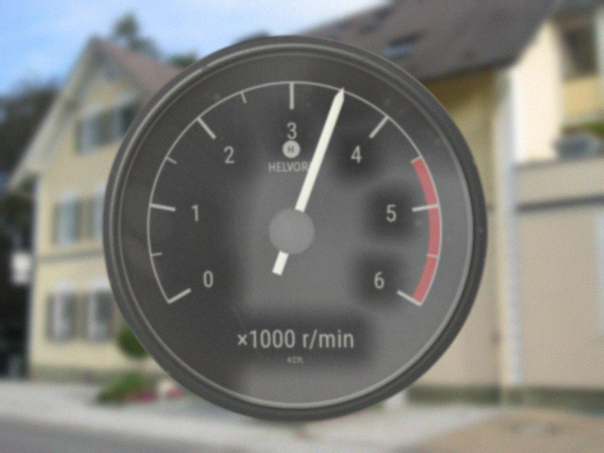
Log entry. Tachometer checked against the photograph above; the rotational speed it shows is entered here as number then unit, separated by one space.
3500 rpm
